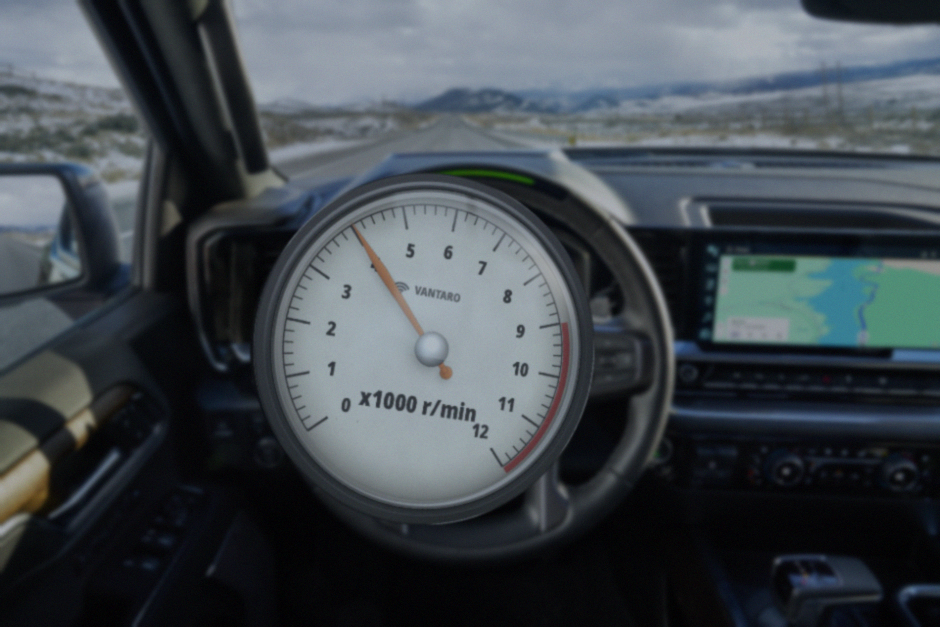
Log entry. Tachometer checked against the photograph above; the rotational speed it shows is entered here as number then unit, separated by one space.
4000 rpm
